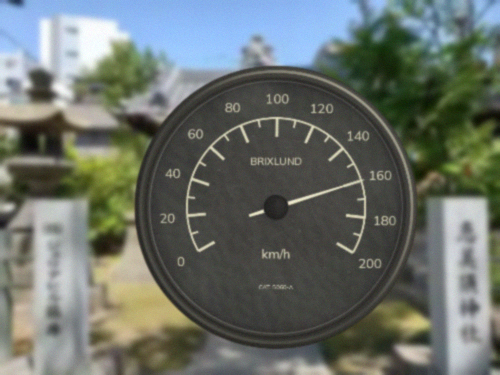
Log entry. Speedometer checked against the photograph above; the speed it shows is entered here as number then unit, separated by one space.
160 km/h
